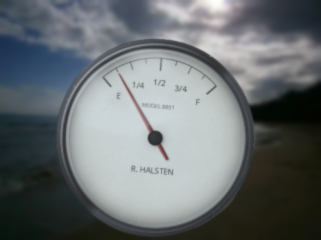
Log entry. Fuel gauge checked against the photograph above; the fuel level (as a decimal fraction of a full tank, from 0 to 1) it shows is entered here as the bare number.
0.125
